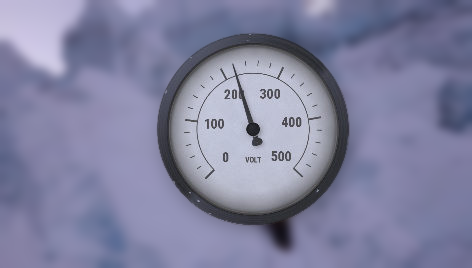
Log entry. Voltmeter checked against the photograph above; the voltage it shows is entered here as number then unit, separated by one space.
220 V
